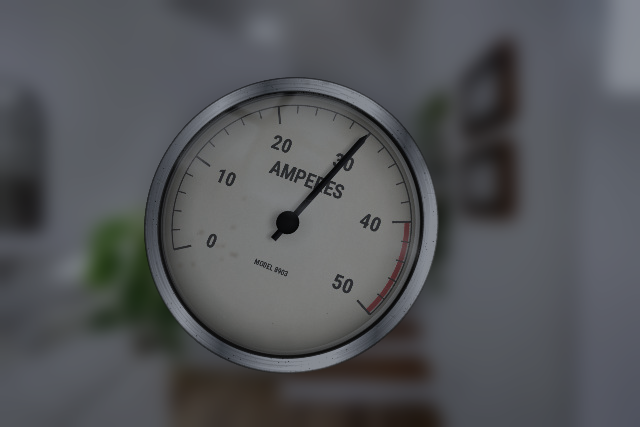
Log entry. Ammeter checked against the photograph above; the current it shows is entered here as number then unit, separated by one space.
30 A
